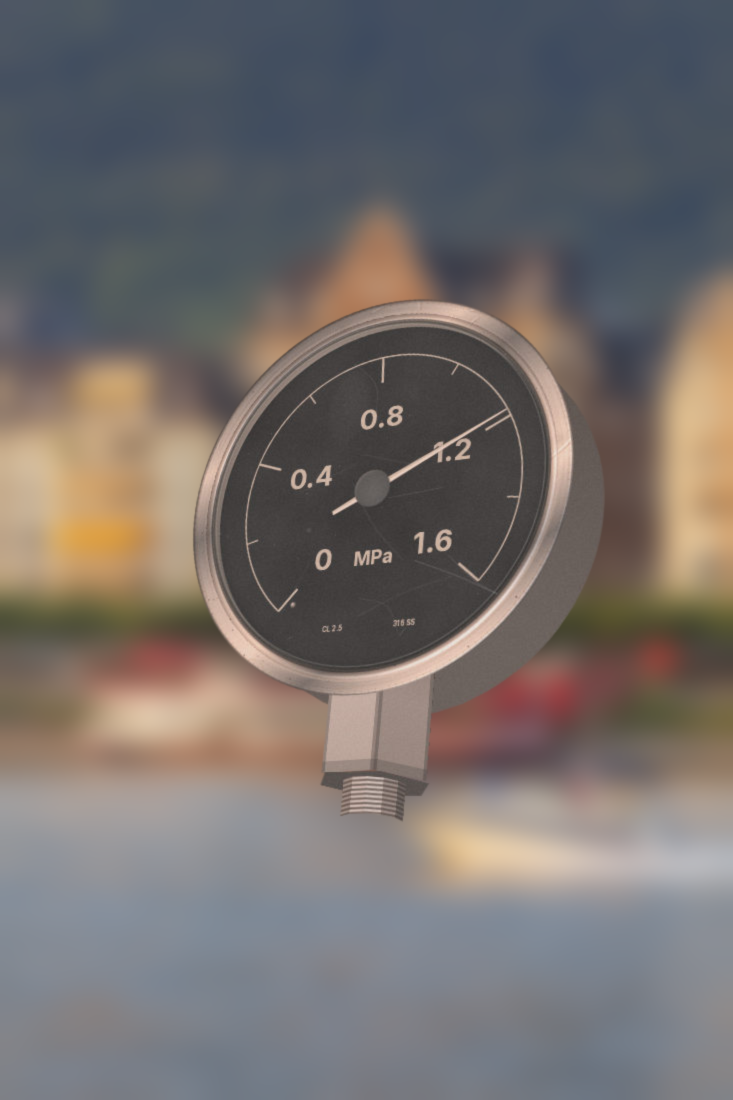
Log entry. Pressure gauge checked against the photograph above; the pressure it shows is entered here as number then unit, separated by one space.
1.2 MPa
